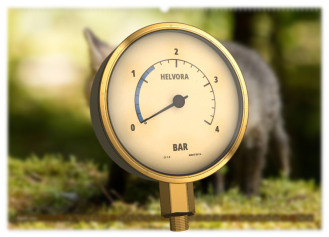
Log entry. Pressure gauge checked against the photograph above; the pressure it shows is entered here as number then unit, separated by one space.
0 bar
